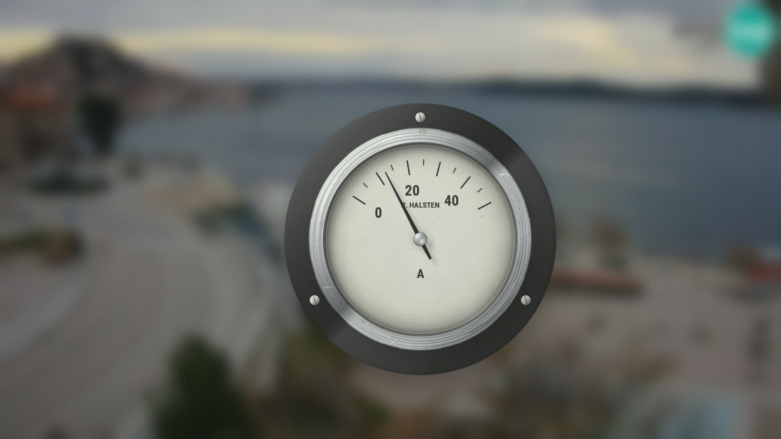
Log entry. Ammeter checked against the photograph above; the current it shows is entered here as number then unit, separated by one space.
12.5 A
